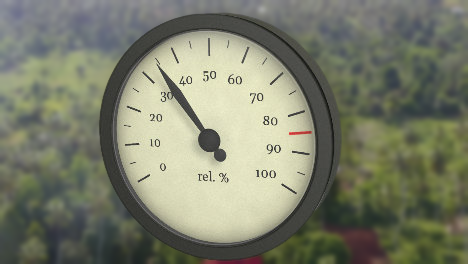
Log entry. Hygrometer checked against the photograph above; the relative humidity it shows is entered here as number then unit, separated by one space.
35 %
